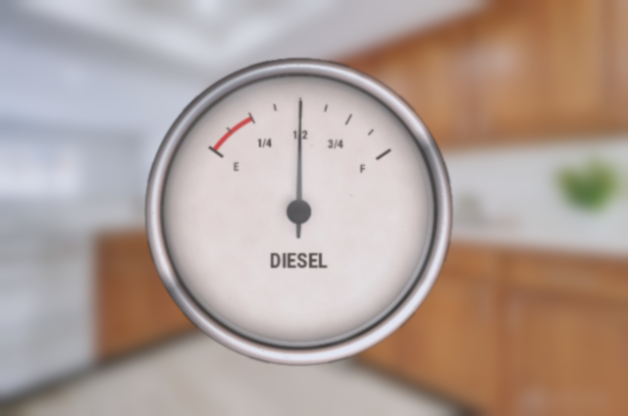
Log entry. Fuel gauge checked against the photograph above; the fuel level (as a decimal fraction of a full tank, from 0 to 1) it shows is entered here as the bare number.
0.5
